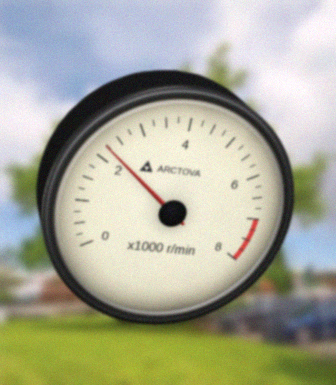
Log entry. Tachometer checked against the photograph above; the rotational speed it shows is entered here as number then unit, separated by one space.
2250 rpm
